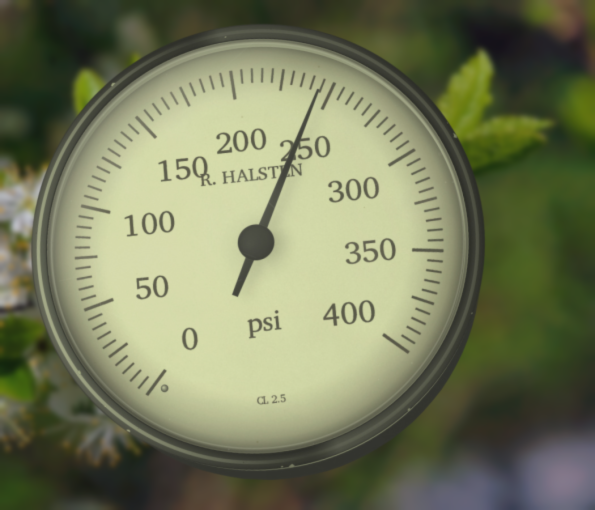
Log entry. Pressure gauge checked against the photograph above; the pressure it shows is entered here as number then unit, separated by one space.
245 psi
